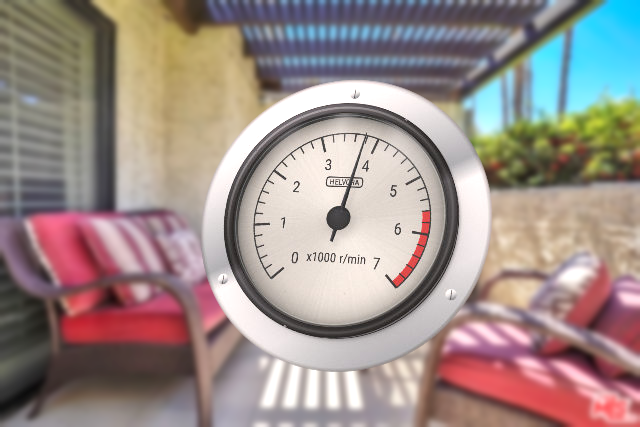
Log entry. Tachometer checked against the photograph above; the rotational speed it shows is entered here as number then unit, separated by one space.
3800 rpm
